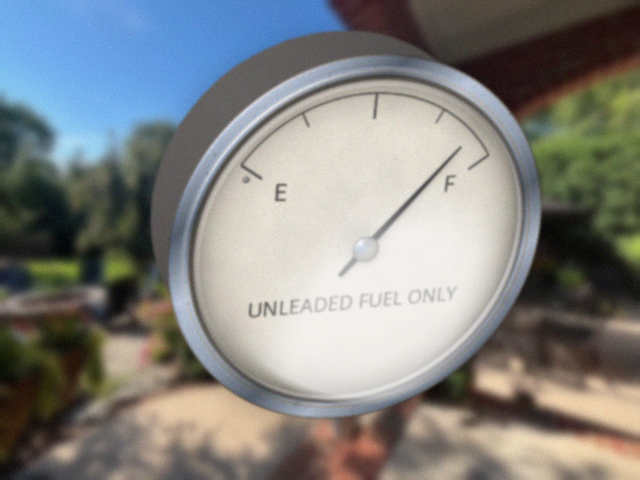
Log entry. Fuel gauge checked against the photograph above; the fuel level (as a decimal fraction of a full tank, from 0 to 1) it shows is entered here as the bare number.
0.875
